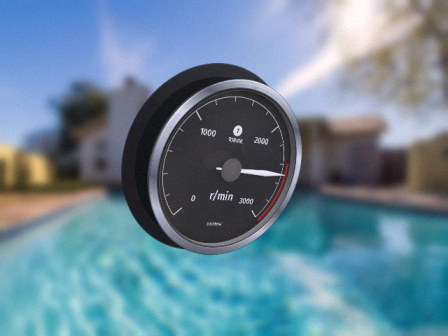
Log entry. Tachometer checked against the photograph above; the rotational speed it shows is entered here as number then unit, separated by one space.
2500 rpm
